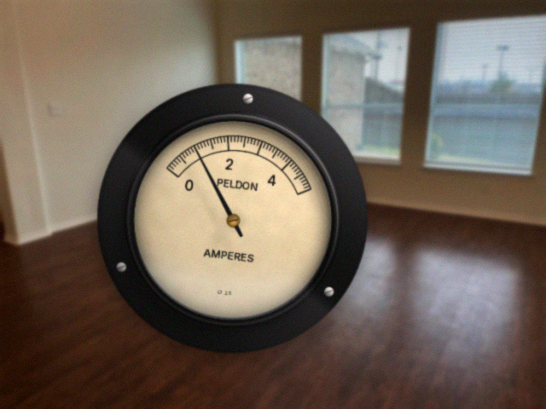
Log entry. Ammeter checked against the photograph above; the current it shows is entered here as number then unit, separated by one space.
1 A
